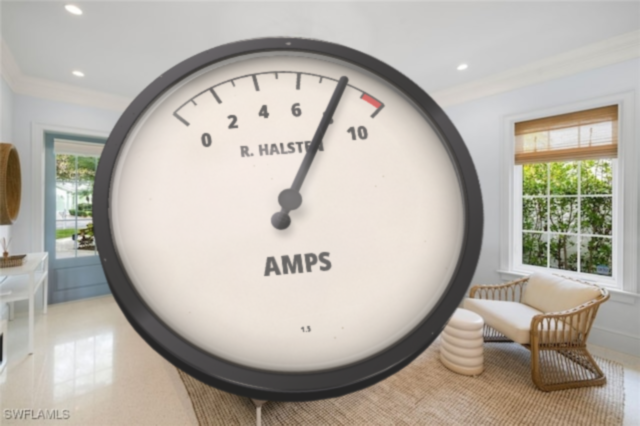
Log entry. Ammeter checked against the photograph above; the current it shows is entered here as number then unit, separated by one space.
8 A
